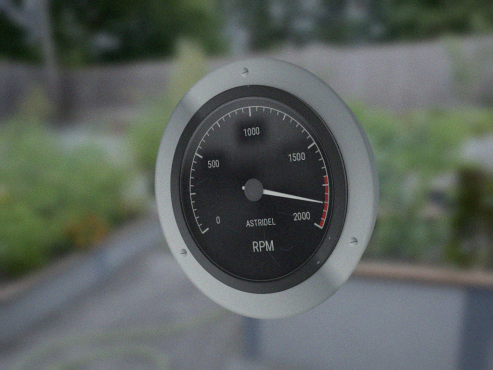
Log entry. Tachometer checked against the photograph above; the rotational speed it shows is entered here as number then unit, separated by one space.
1850 rpm
